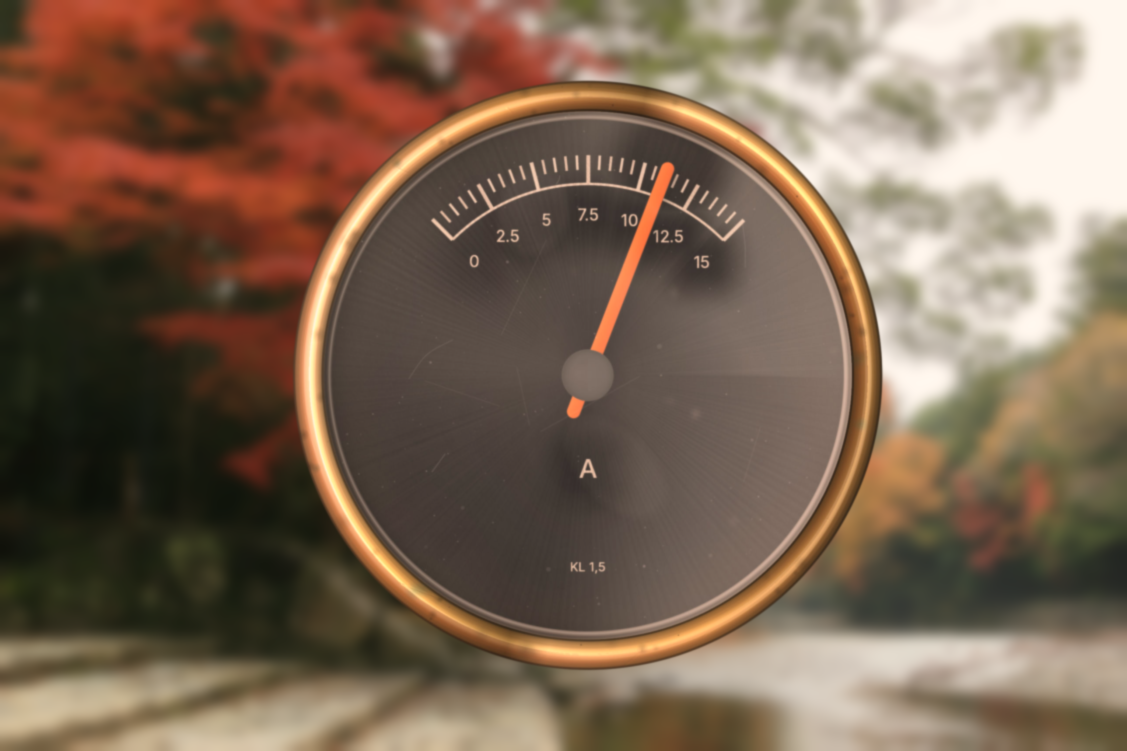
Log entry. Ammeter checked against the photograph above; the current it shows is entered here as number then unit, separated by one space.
11 A
